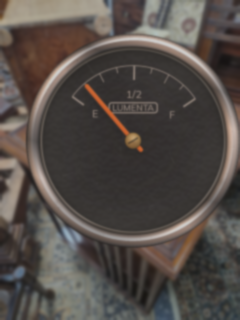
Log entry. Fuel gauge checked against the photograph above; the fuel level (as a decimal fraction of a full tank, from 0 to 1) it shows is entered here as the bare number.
0.125
